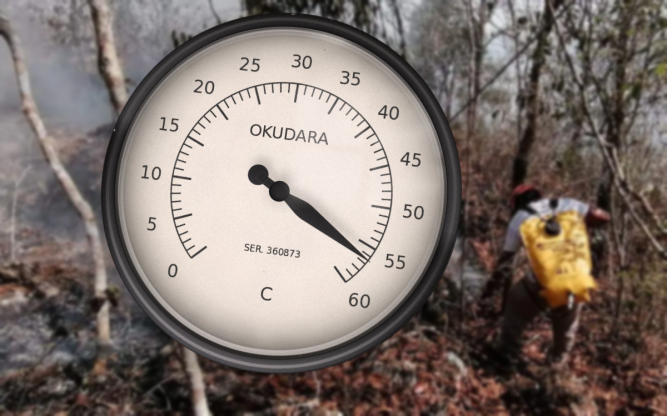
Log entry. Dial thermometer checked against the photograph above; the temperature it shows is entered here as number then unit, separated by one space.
56.5 °C
